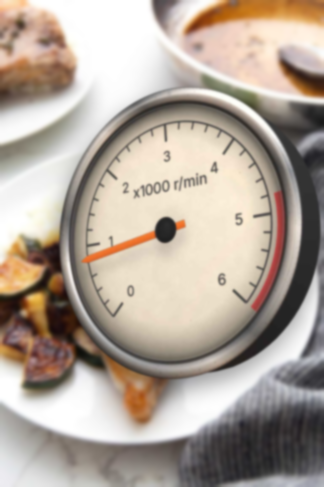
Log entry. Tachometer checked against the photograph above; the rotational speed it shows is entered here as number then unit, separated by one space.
800 rpm
